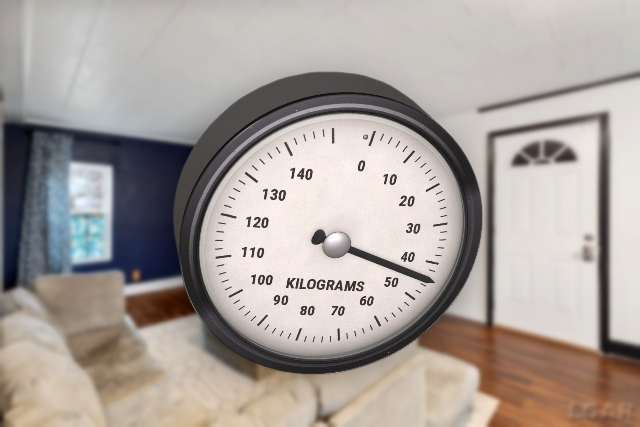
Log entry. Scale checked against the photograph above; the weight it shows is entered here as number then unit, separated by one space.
44 kg
